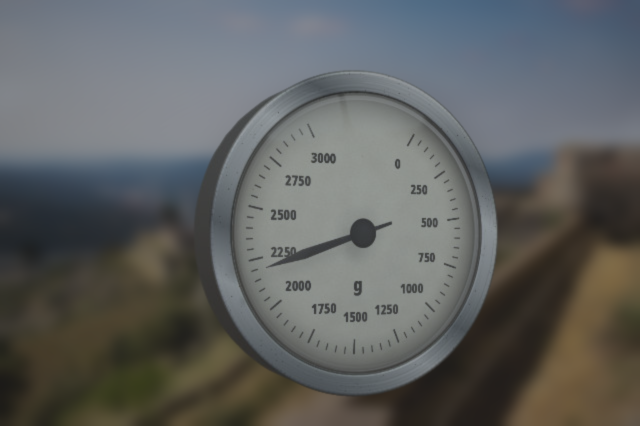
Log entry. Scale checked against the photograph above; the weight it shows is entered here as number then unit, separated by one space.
2200 g
